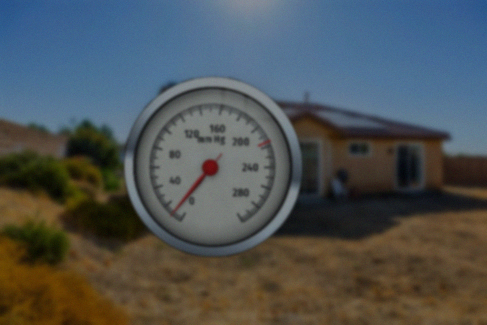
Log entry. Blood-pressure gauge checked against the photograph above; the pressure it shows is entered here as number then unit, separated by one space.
10 mmHg
